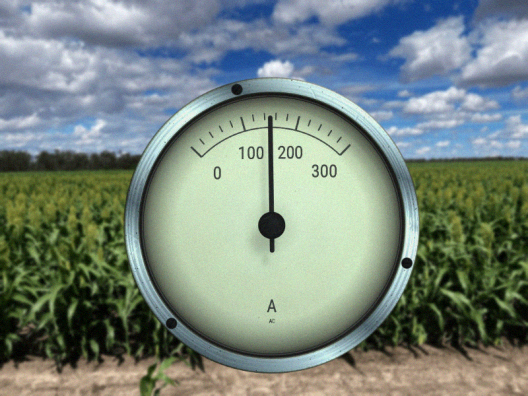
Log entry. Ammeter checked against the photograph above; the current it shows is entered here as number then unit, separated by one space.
150 A
